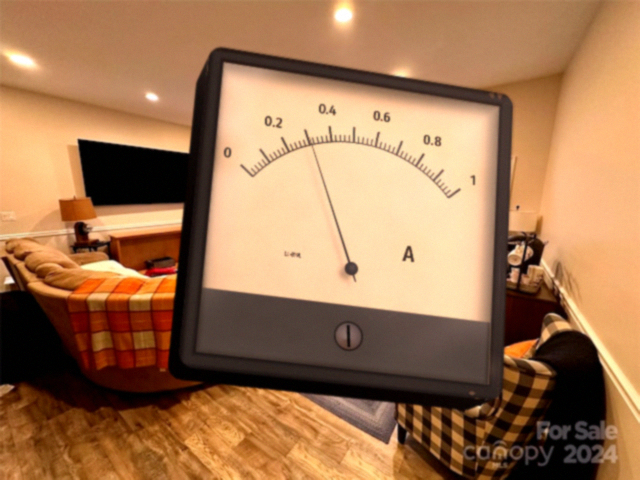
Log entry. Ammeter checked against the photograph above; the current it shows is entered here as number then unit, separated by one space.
0.3 A
